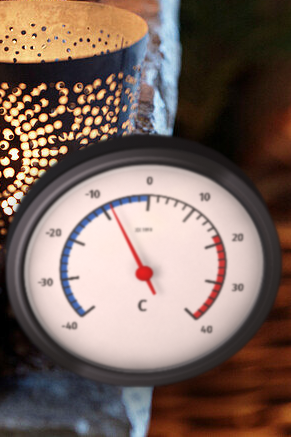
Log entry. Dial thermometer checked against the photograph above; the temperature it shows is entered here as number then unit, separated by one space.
-8 °C
